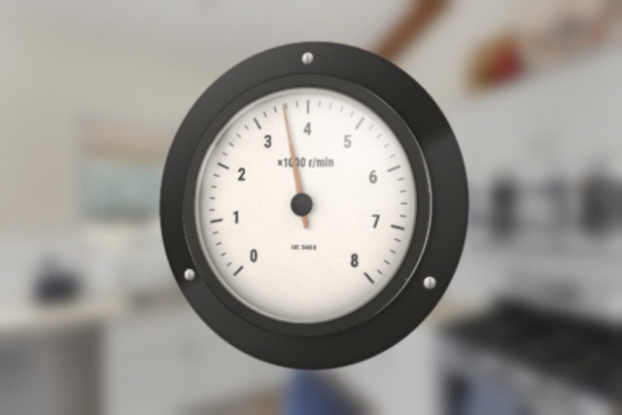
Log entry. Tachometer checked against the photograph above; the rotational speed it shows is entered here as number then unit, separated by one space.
3600 rpm
